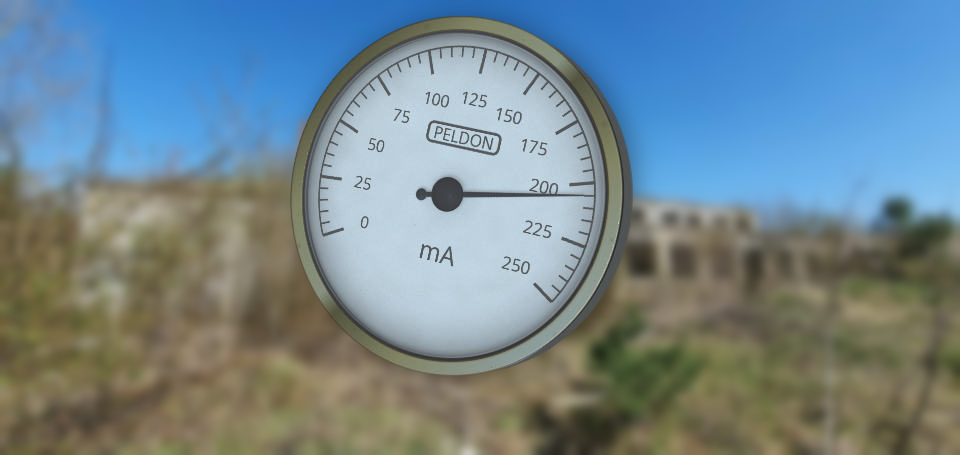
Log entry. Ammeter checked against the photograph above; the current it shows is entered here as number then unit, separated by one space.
205 mA
